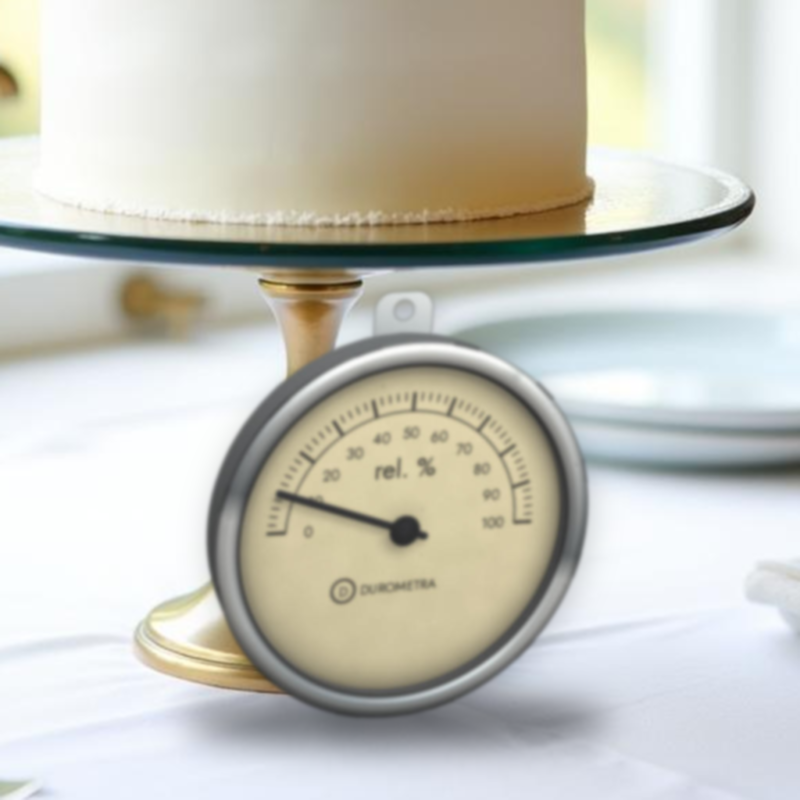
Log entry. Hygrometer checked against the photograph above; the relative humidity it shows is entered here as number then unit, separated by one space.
10 %
